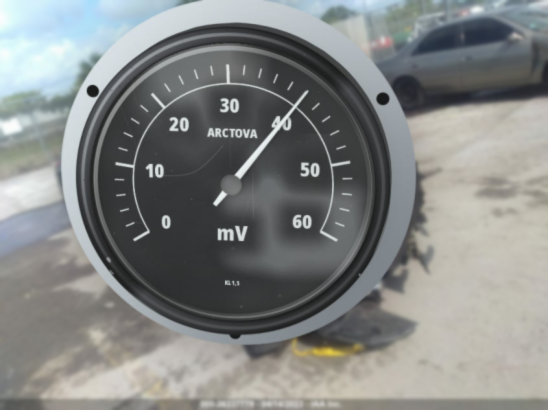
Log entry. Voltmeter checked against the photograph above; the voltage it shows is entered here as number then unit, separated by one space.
40 mV
